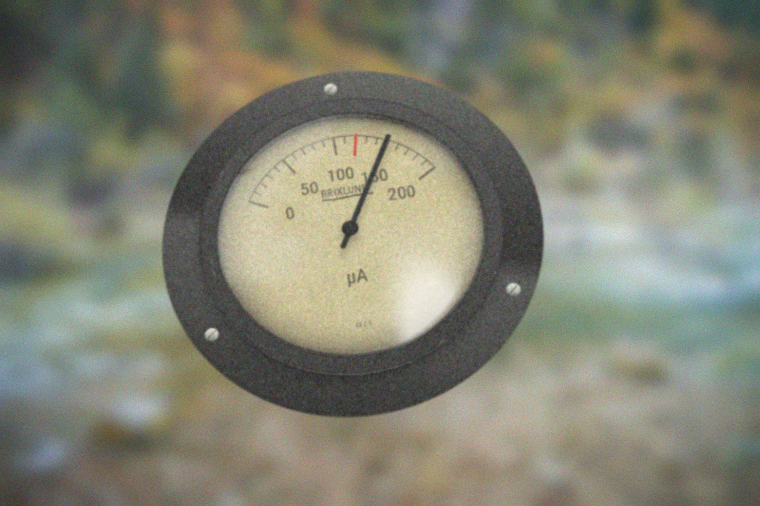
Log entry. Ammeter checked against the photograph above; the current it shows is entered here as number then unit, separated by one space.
150 µA
